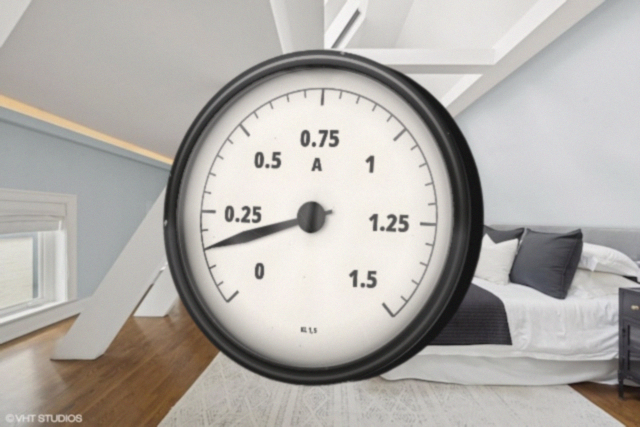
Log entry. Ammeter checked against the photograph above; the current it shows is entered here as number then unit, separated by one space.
0.15 A
